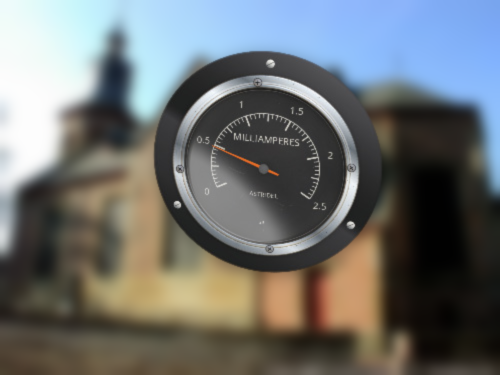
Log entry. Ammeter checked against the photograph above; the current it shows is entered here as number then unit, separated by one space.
0.5 mA
